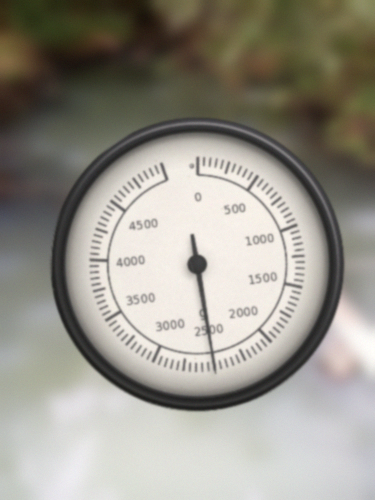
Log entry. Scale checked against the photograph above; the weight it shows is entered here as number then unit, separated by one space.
2500 g
